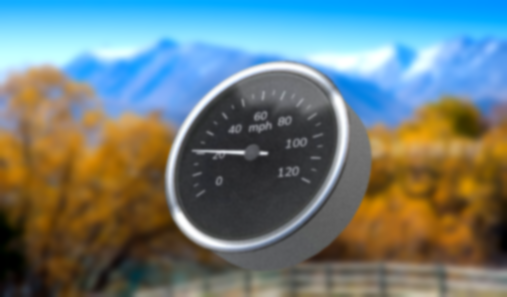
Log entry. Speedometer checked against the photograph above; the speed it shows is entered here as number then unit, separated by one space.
20 mph
